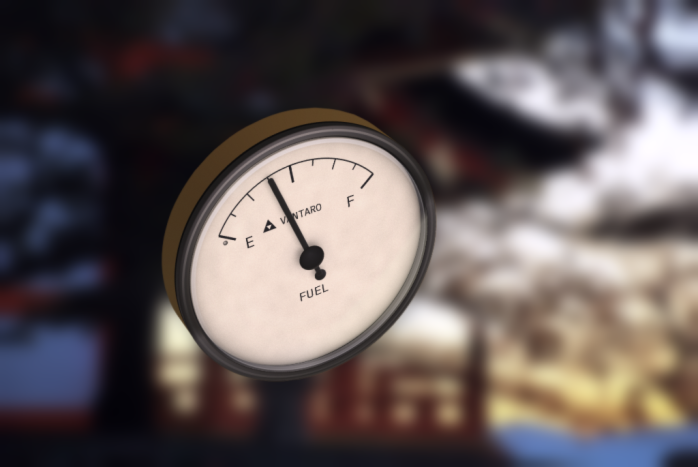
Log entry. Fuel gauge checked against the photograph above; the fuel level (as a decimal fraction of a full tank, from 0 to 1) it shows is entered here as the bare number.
0.375
